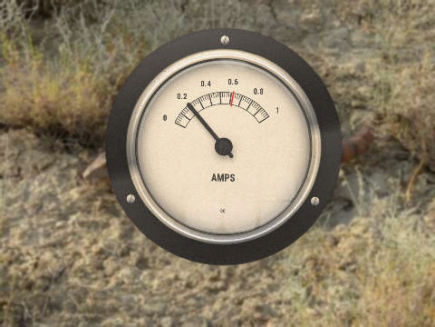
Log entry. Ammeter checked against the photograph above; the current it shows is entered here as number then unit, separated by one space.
0.2 A
